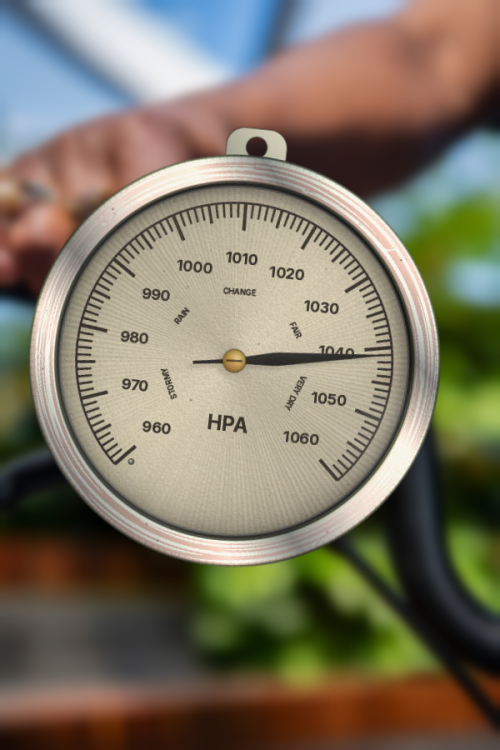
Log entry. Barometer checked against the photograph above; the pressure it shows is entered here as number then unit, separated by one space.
1041 hPa
